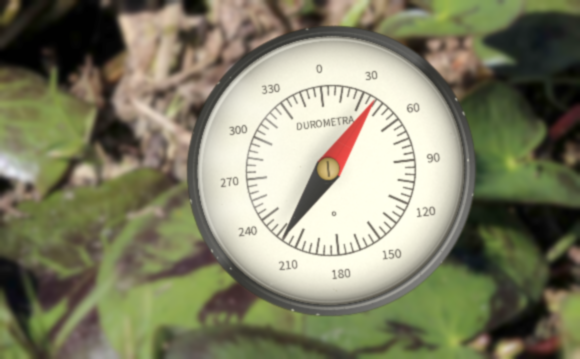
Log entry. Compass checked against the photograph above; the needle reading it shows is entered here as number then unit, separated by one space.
40 °
